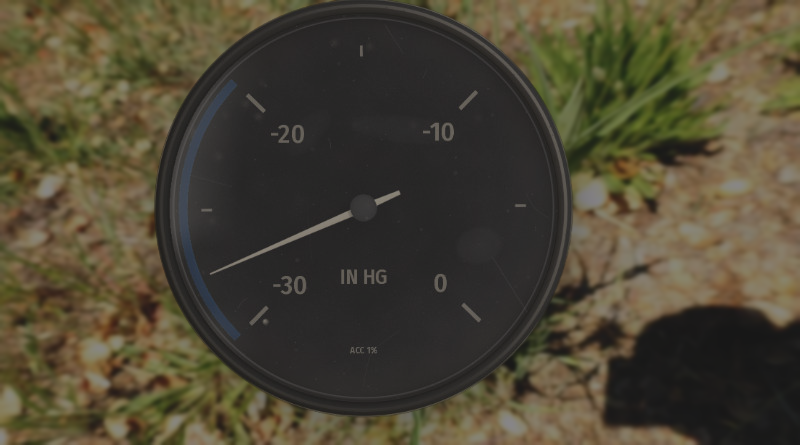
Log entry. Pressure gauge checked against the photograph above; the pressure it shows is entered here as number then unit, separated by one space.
-27.5 inHg
